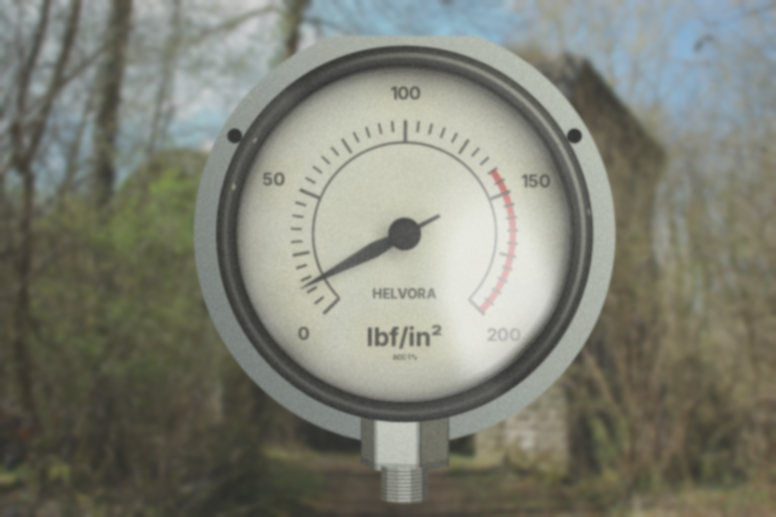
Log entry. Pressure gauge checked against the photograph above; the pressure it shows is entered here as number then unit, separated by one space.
12.5 psi
